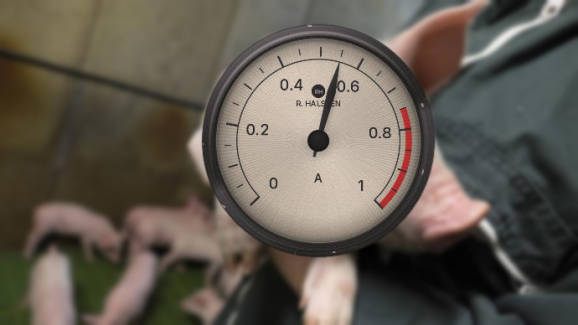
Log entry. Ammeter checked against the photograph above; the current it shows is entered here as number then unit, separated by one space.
0.55 A
